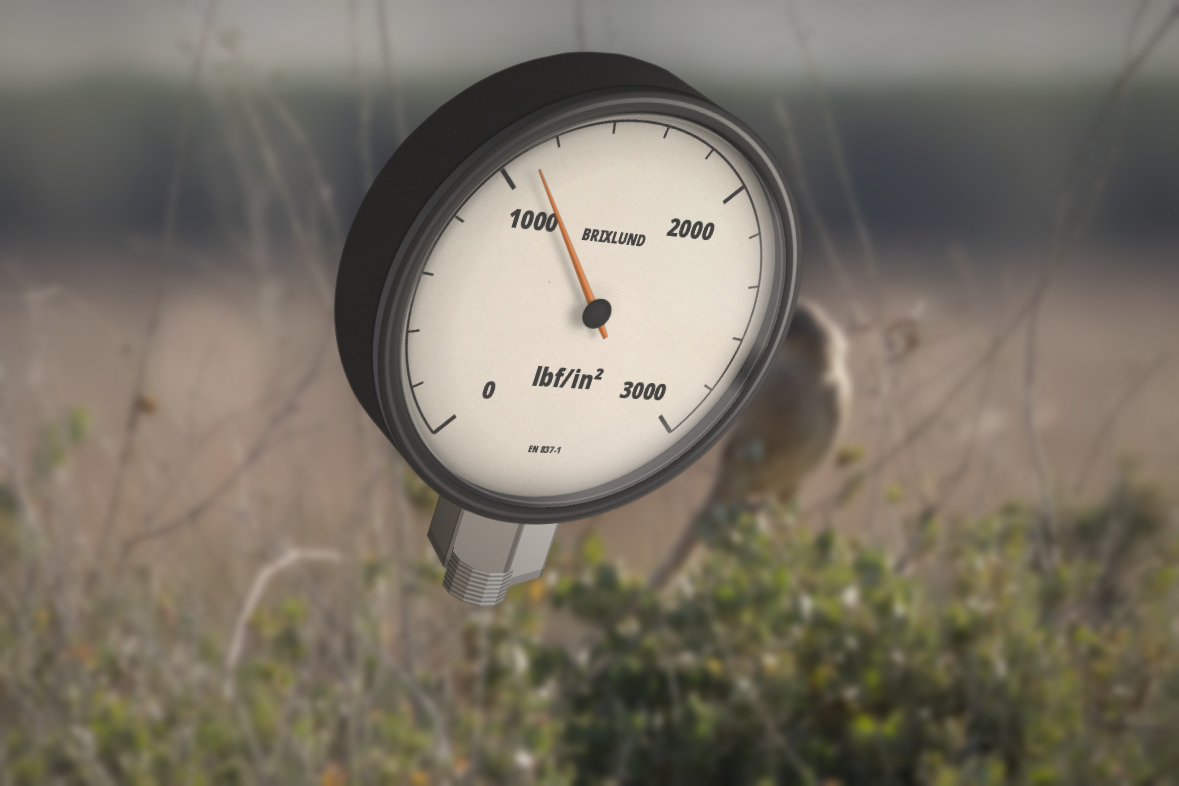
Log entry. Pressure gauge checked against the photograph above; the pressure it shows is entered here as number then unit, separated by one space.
1100 psi
